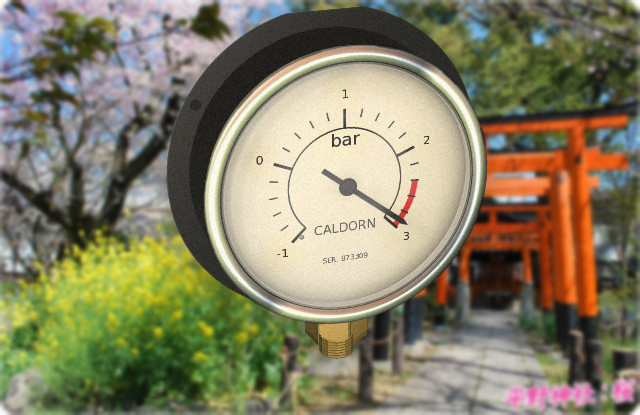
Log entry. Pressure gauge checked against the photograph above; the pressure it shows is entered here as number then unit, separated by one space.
2.9 bar
